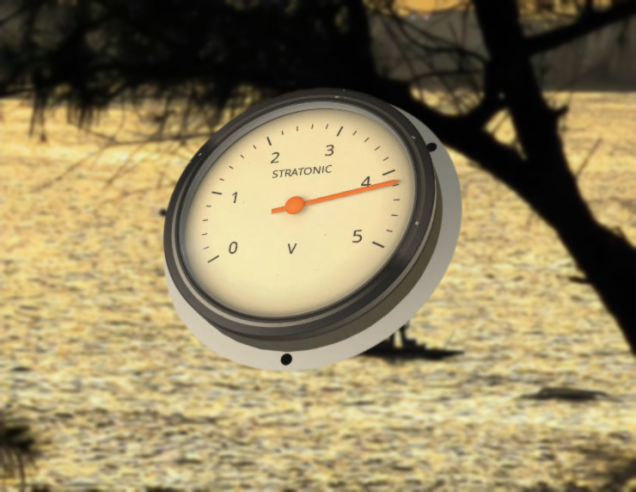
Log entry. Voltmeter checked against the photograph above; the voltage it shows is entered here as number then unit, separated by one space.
4.2 V
